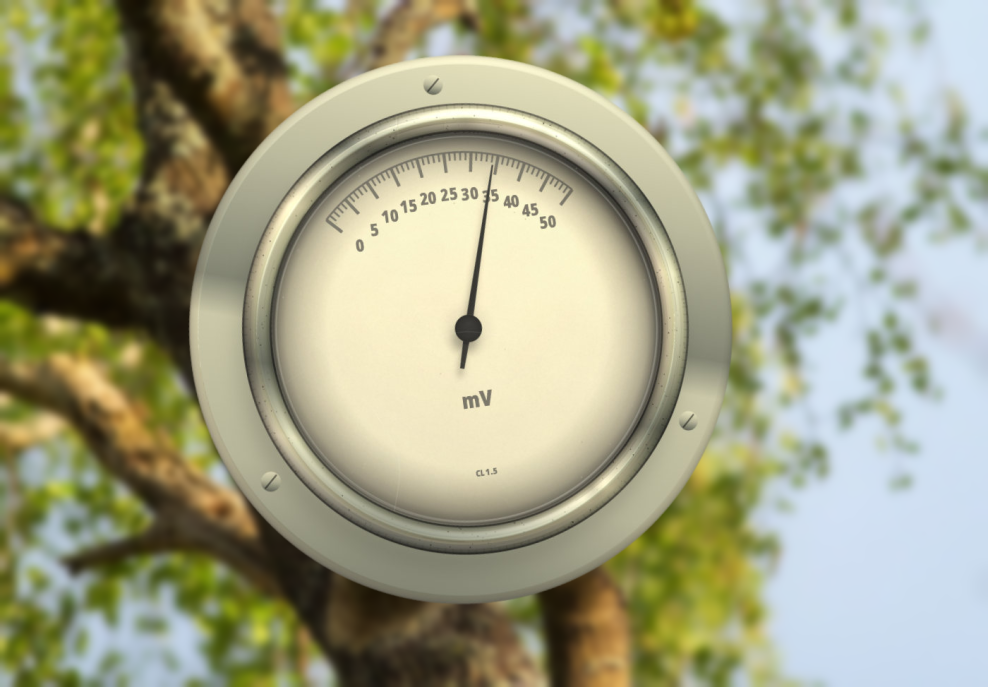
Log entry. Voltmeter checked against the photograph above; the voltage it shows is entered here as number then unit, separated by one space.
34 mV
